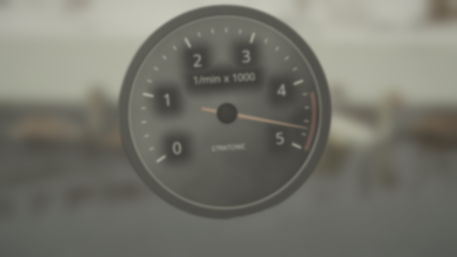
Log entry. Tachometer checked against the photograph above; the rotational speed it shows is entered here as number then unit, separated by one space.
4700 rpm
